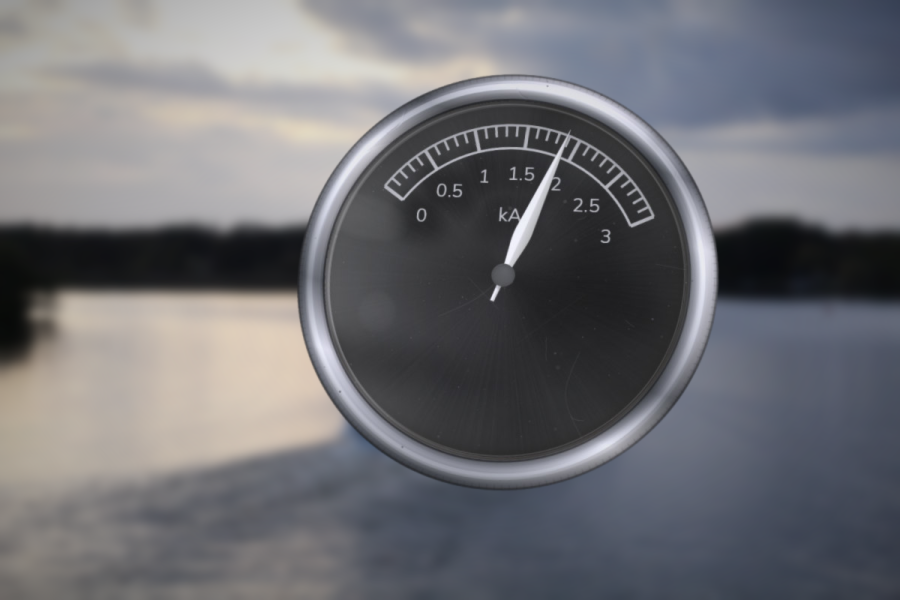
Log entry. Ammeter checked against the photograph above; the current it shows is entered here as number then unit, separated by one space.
1.9 kA
